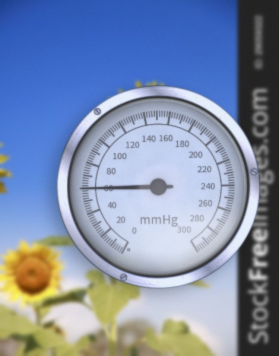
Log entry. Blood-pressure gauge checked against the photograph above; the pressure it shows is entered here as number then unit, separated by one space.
60 mmHg
